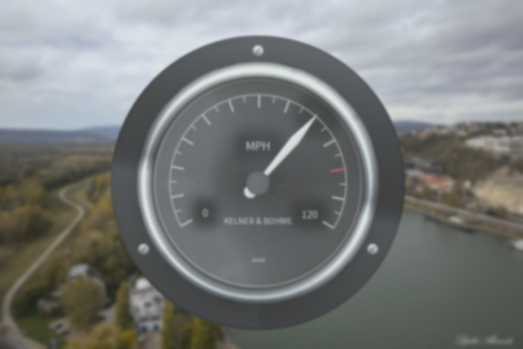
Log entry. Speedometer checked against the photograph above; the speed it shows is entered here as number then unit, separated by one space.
80 mph
